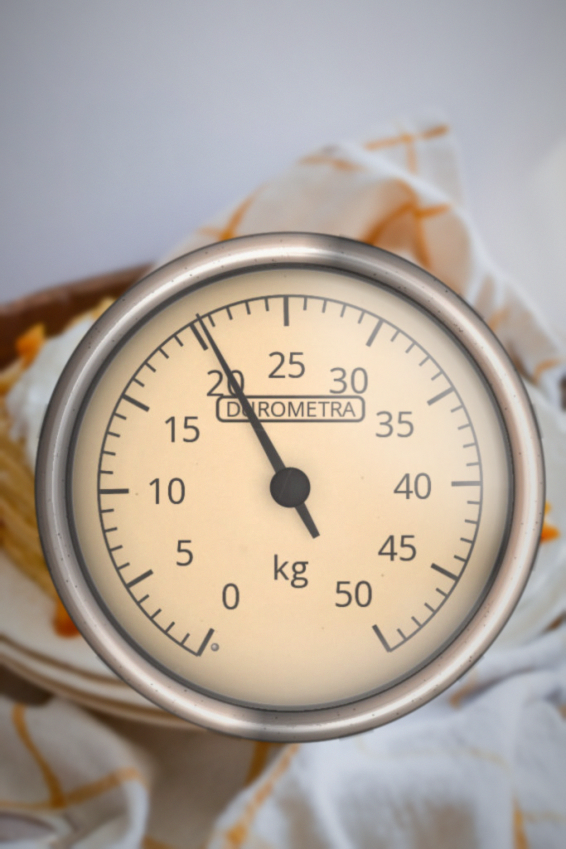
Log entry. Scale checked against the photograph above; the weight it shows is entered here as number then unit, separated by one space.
20.5 kg
